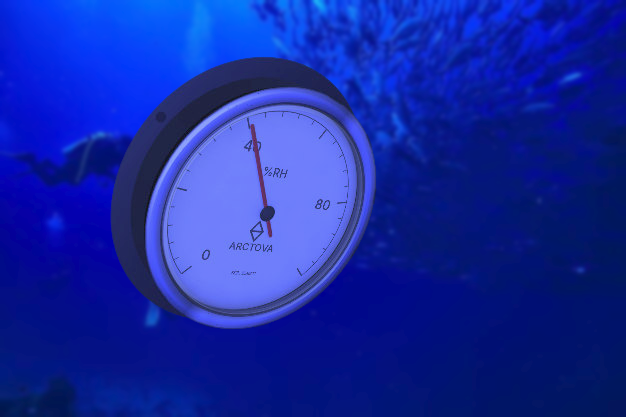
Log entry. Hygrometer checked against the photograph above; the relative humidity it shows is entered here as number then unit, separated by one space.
40 %
